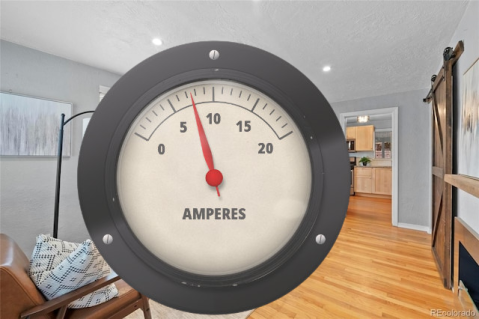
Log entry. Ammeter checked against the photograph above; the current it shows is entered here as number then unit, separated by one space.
7.5 A
